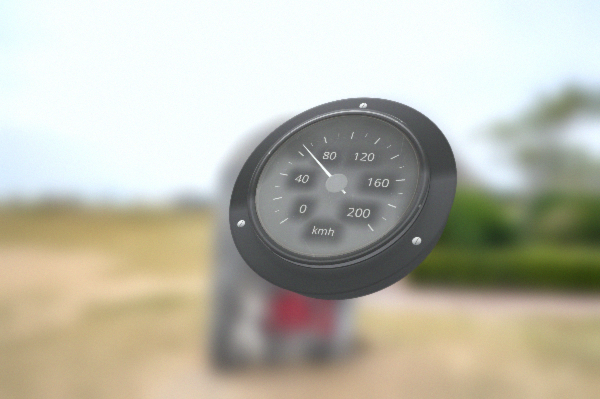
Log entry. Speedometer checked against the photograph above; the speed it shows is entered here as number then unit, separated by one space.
65 km/h
